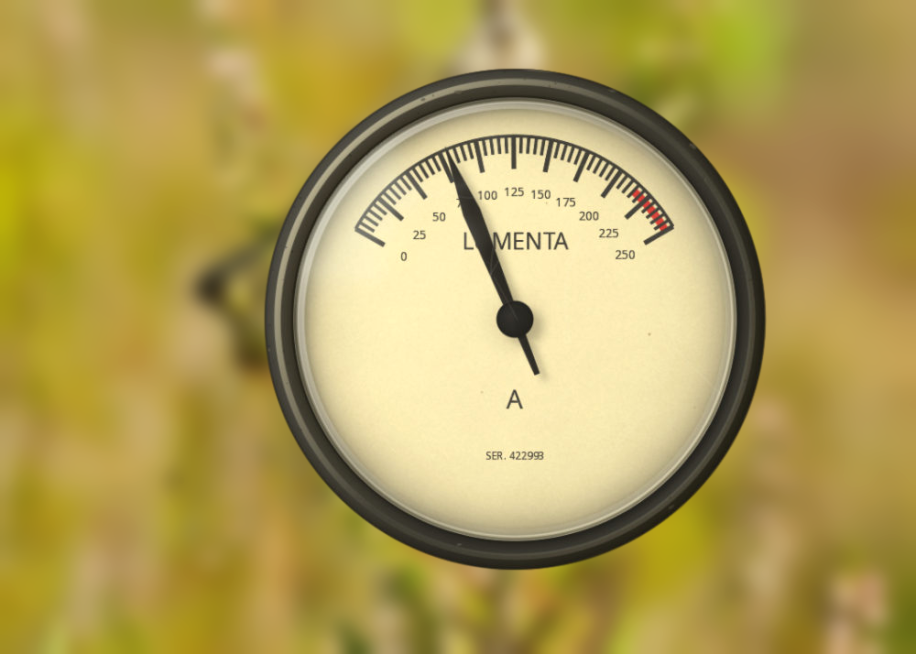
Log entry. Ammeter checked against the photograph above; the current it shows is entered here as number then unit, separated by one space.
80 A
